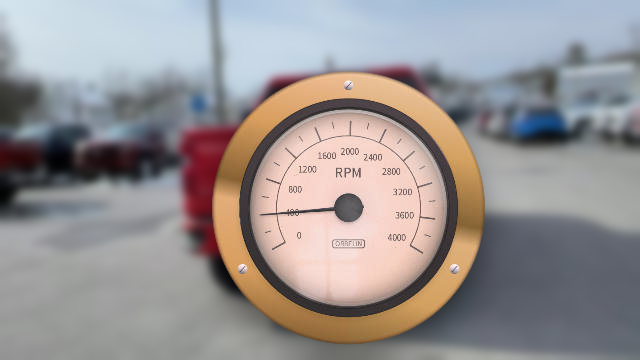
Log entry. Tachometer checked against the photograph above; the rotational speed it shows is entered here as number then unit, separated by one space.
400 rpm
